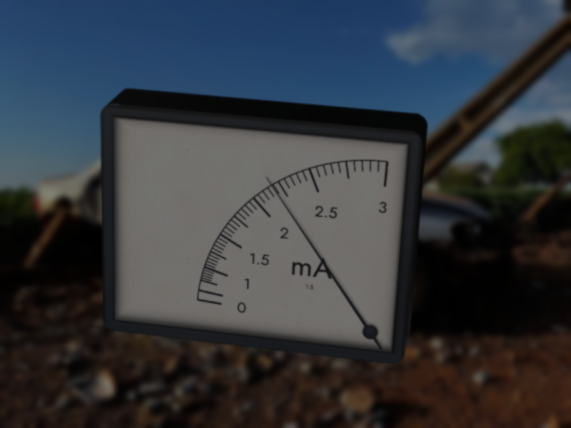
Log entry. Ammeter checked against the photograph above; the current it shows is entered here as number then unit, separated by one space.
2.2 mA
